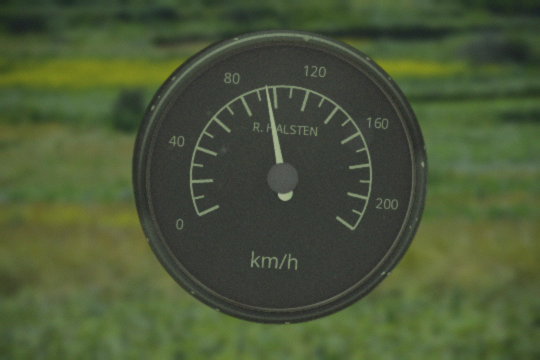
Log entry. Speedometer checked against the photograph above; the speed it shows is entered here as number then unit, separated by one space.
95 km/h
